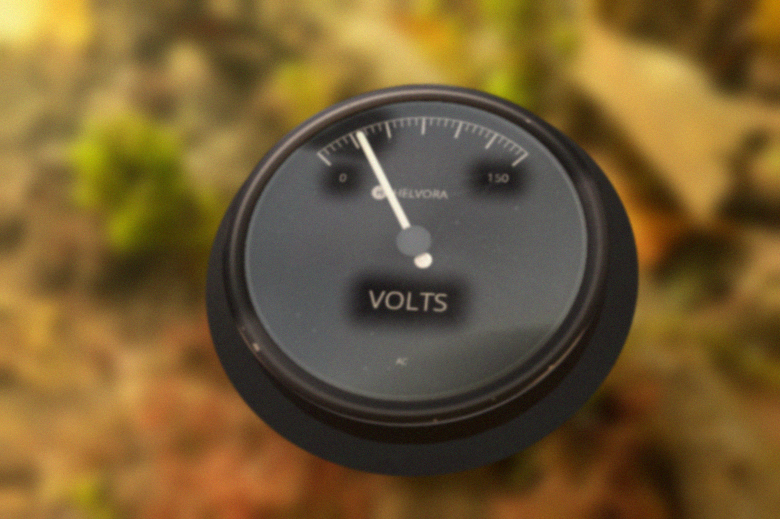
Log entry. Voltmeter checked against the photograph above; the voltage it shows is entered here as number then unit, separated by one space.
30 V
